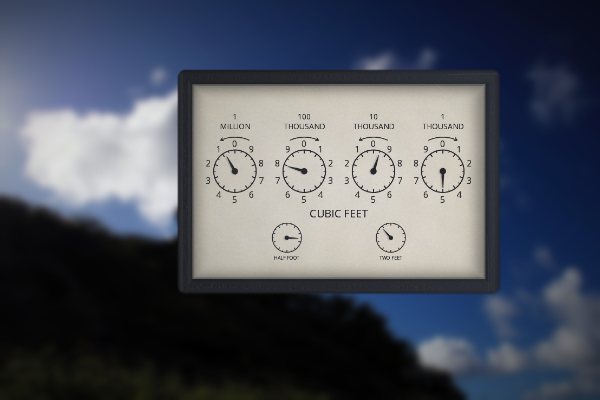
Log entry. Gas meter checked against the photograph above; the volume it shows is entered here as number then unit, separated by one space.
79500 ft³
